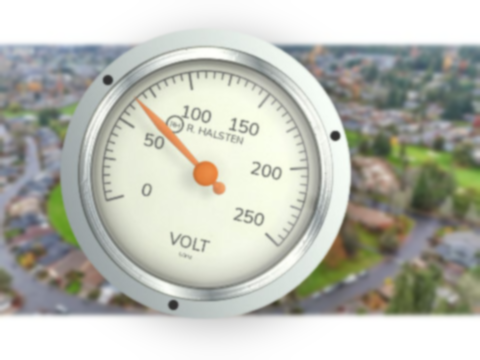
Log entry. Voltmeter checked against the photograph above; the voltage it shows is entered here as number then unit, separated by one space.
65 V
